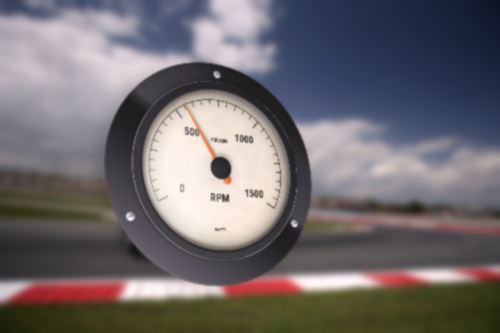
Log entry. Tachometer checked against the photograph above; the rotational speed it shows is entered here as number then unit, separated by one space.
550 rpm
